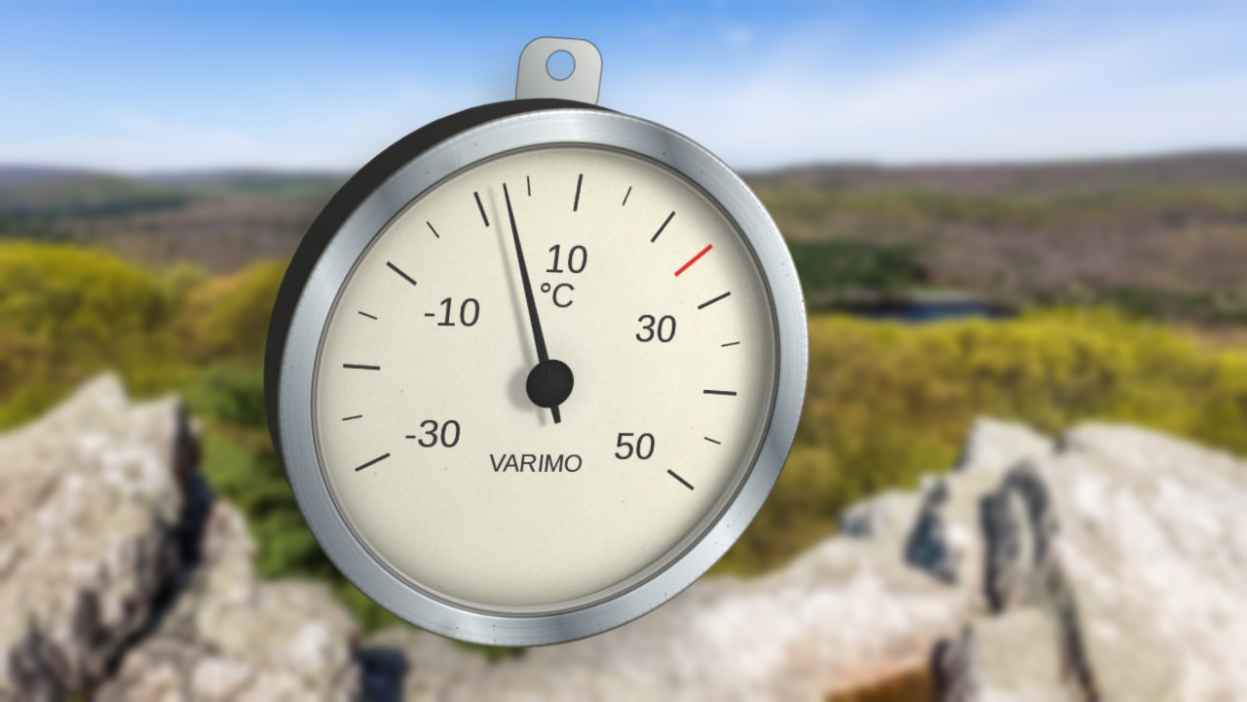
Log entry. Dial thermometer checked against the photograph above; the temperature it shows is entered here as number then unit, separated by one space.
2.5 °C
